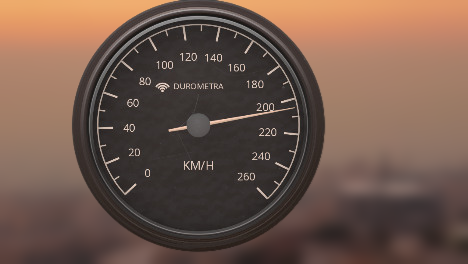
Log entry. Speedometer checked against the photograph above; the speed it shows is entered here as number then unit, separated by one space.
205 km/h
